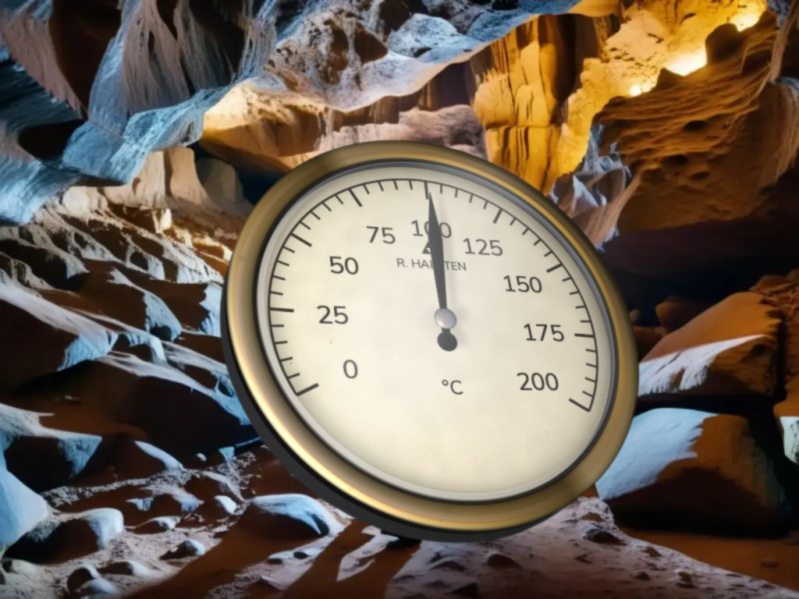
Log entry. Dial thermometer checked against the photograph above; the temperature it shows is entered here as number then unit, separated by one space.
100 °C
